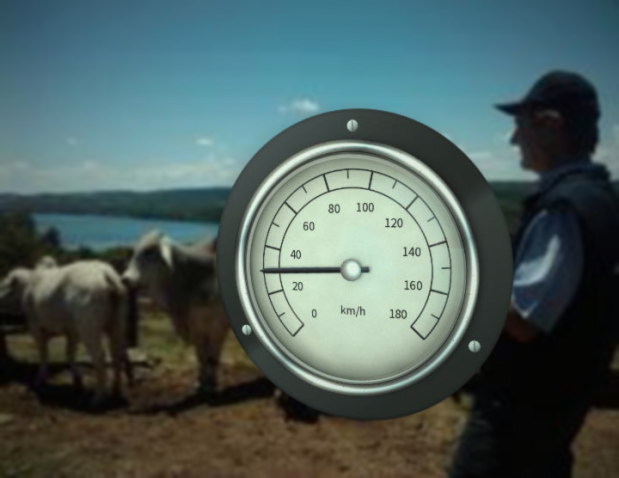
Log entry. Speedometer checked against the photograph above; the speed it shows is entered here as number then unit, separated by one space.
30 km/h
